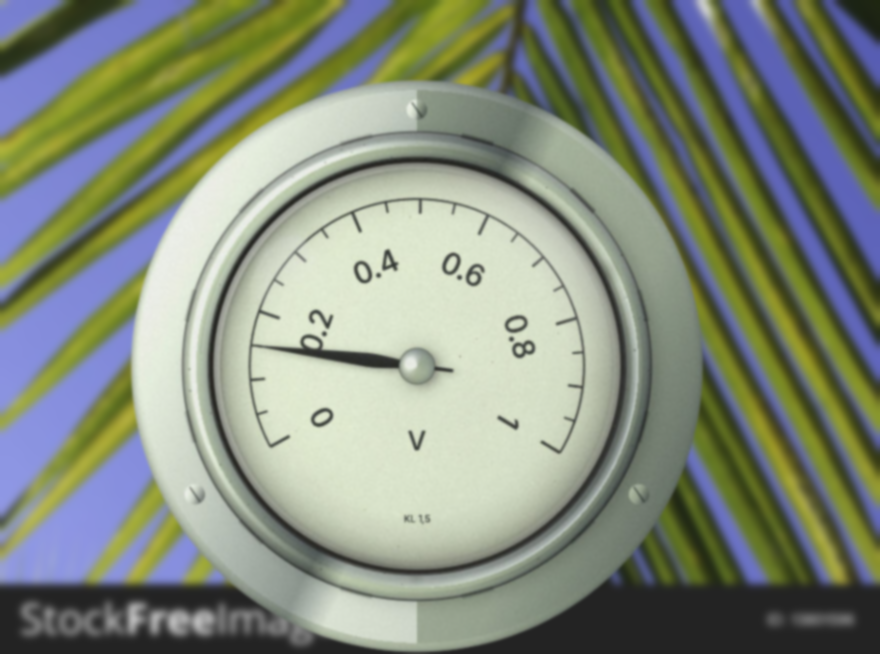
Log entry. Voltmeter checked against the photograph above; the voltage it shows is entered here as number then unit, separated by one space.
0.15 V
